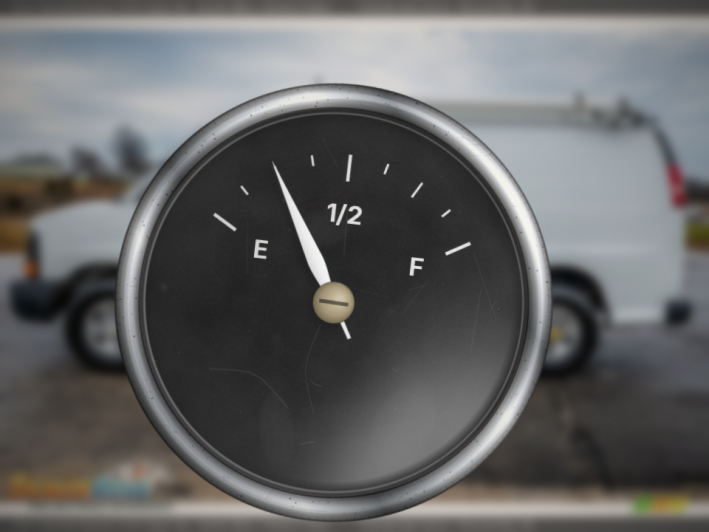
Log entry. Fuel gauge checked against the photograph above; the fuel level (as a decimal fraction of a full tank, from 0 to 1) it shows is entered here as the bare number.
0.25
